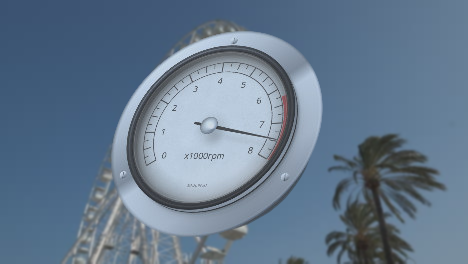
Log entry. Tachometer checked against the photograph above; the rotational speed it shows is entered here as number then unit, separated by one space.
7500 rpm
